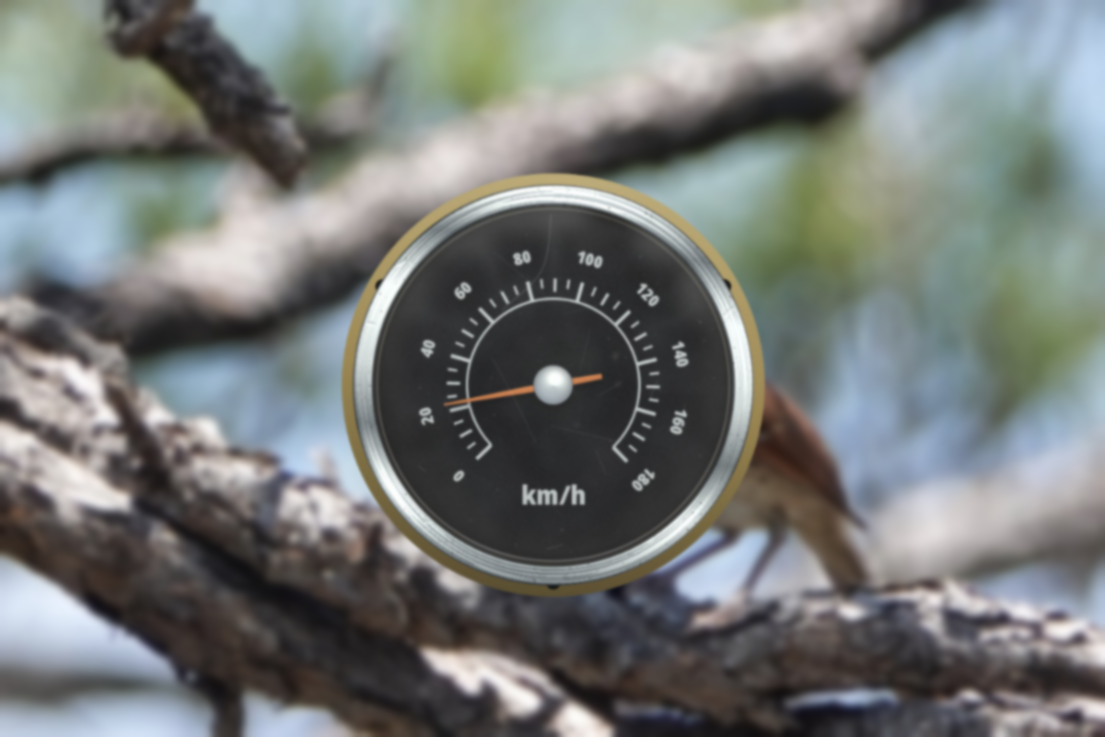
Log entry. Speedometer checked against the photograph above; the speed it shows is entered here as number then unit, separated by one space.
22.5 km/h
